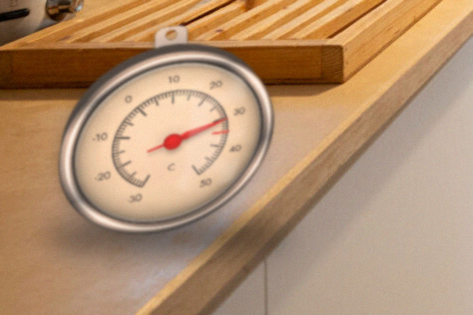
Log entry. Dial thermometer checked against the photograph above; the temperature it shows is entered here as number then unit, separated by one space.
30 °C
